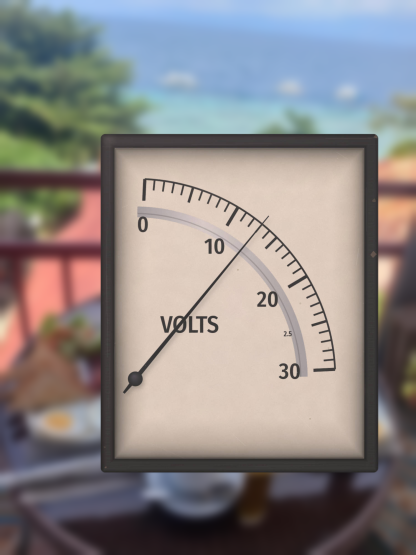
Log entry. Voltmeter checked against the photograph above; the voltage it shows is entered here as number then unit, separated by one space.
13 V
